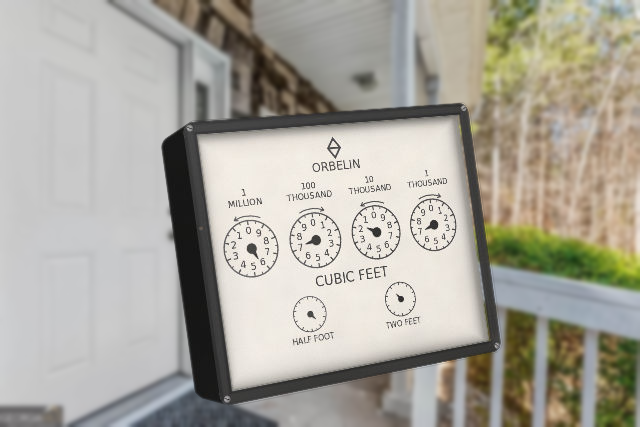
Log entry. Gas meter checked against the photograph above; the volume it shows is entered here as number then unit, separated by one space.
571700 ft³
